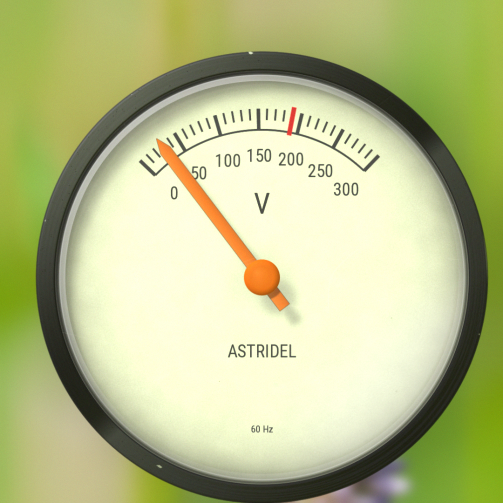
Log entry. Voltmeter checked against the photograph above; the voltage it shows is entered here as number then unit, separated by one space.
30 V
